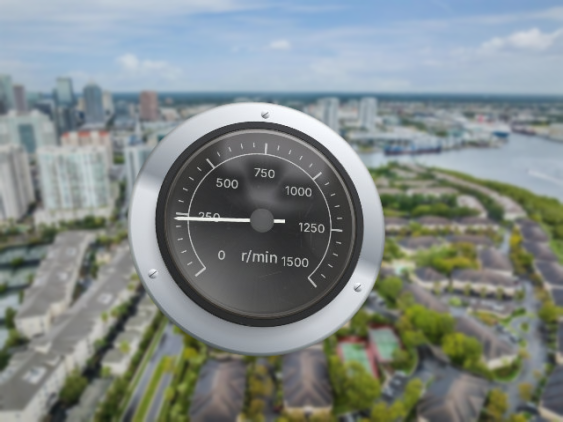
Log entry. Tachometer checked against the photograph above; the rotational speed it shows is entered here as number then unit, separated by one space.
225 rpm
